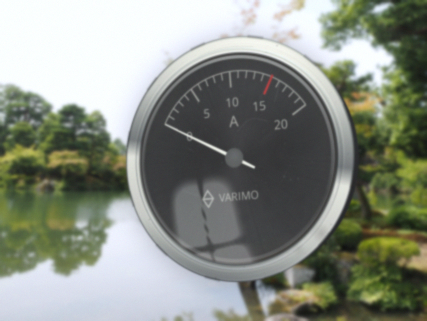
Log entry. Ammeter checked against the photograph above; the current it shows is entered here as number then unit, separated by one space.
0 A
